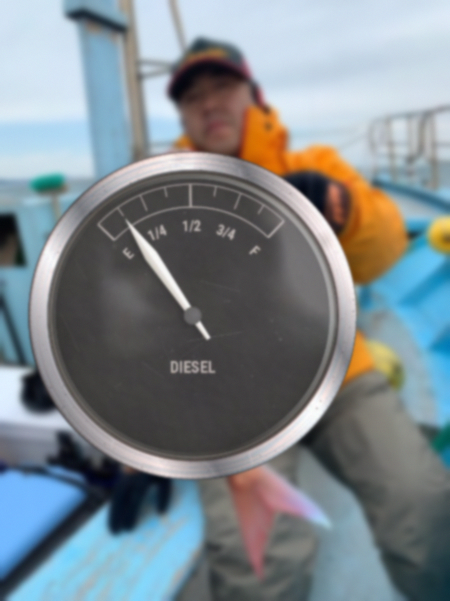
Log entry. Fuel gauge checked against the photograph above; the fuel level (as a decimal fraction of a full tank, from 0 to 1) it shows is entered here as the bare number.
0.125
